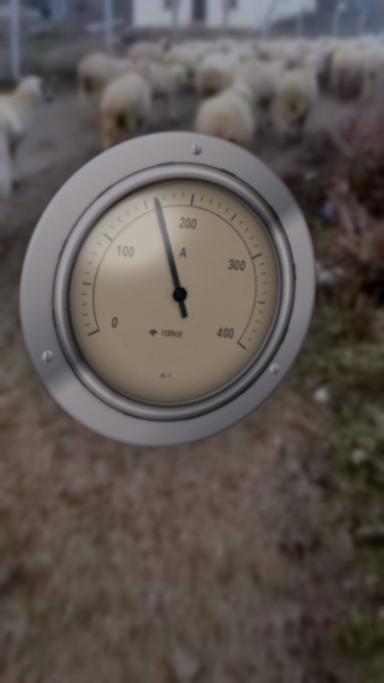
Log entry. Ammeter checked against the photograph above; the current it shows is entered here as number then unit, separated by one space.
160 A
